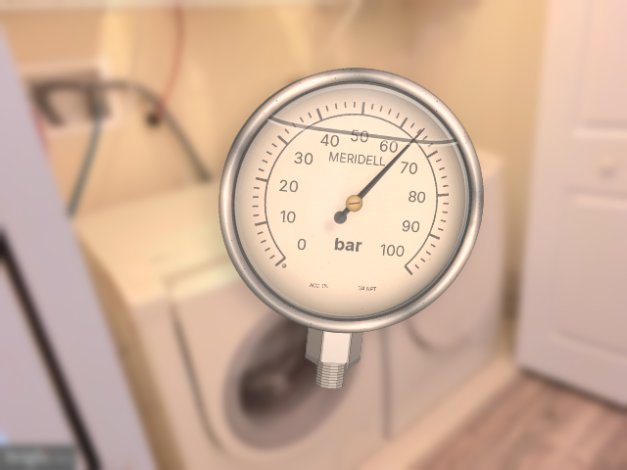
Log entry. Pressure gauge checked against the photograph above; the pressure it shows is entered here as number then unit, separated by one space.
64 bar
